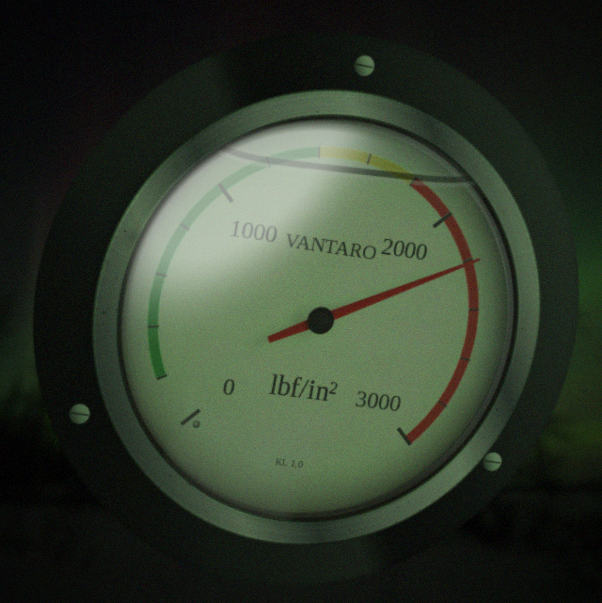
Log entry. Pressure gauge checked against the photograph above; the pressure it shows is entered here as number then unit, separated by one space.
2200 psi
